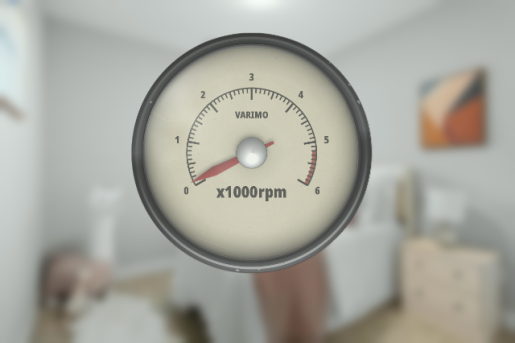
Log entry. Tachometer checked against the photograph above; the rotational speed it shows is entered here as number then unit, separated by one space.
100 rpm
